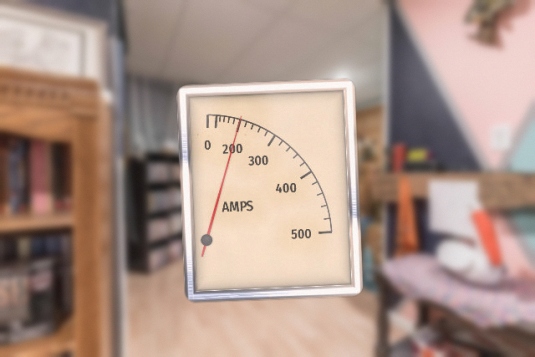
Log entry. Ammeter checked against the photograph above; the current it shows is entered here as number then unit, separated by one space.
200 A
